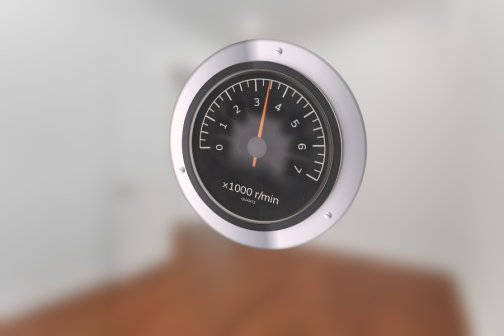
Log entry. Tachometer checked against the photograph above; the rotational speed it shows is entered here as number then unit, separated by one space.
3500 rpm
